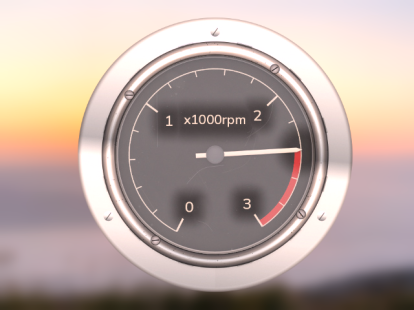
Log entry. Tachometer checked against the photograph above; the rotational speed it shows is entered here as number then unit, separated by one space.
2400 rpm
